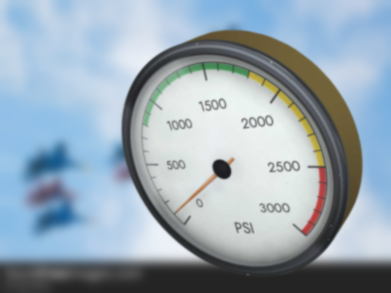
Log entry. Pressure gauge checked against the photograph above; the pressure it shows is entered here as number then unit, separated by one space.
100 psi
